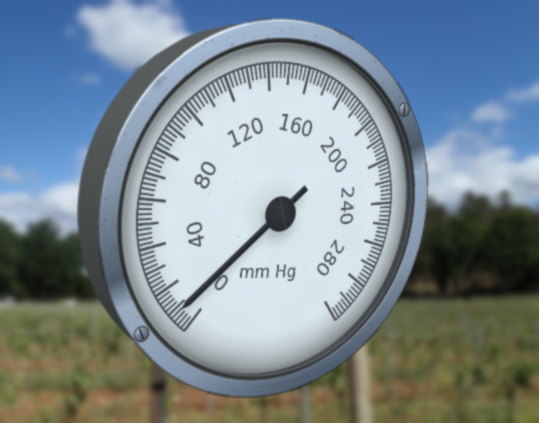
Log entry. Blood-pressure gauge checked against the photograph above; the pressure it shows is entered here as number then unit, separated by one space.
10 mmHg
